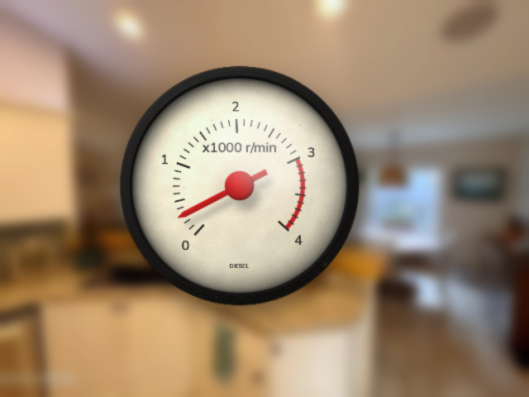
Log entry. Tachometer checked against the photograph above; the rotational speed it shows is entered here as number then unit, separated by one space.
300 rpm
